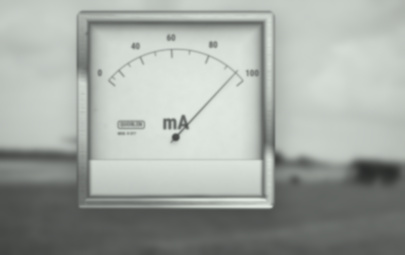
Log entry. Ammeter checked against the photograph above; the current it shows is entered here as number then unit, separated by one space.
95 mA
